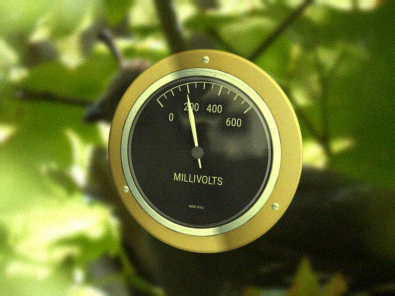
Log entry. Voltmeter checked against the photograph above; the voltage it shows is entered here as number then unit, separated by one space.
200 mV
